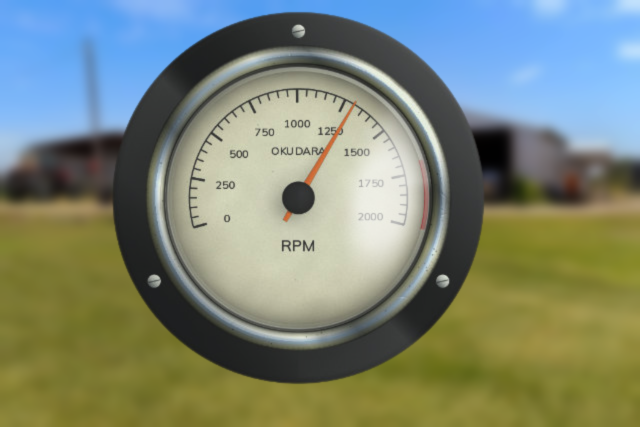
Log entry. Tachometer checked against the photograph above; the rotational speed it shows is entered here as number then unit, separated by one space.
1300 rpm
